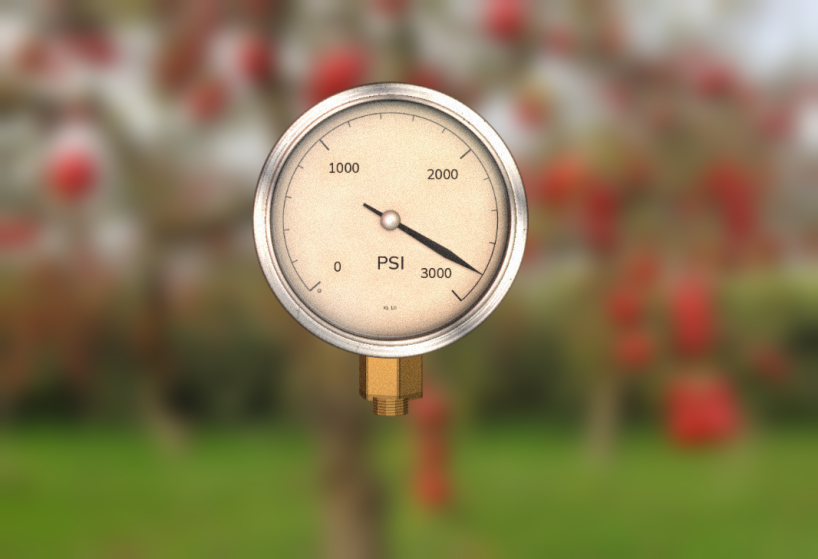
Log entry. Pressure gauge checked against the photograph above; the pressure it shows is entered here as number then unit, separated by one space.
2800 psi
